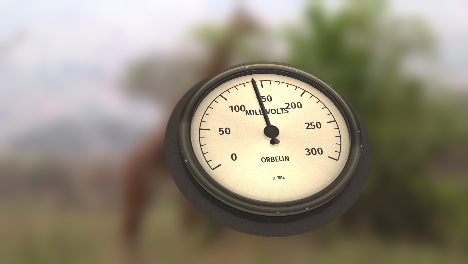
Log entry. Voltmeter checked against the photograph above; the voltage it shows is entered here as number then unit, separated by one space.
140 mV
